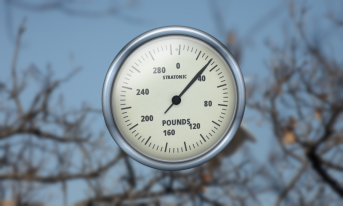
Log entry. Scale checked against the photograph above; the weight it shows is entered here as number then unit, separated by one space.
32 lb
